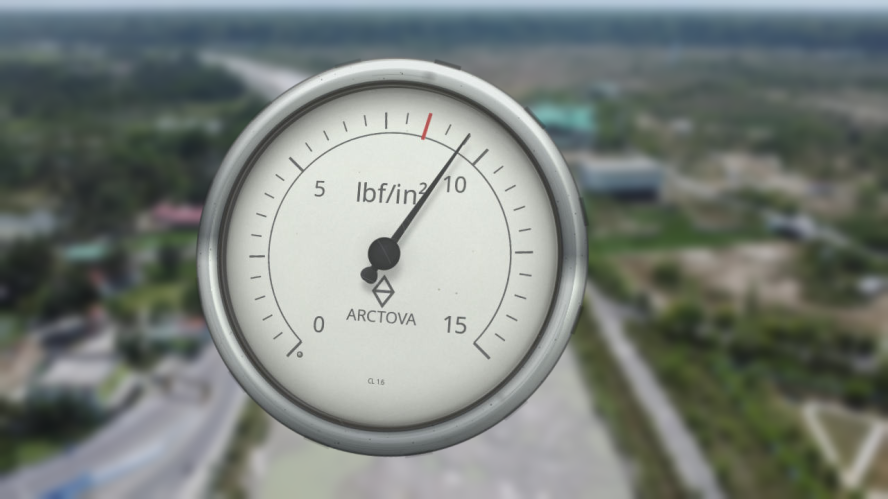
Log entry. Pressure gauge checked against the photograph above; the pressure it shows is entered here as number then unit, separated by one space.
9.5 psi
